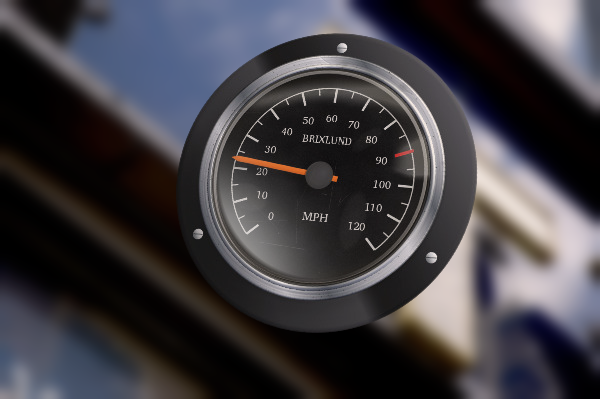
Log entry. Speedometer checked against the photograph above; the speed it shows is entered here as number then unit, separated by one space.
22.5 mph
